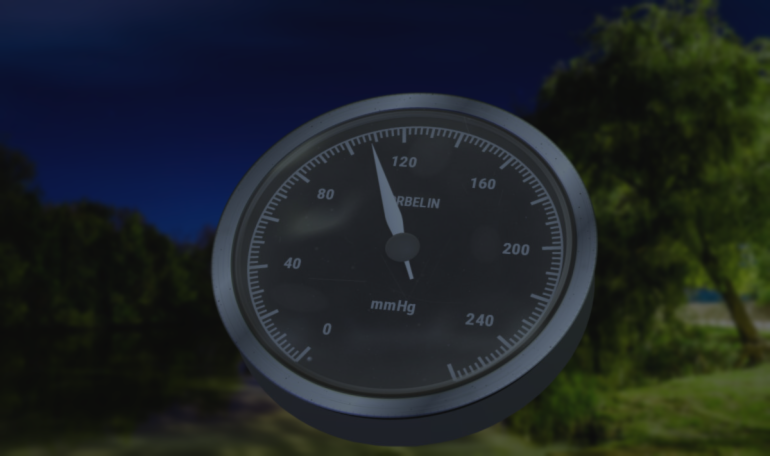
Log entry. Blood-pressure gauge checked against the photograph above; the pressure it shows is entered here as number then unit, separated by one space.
108 mmHg
